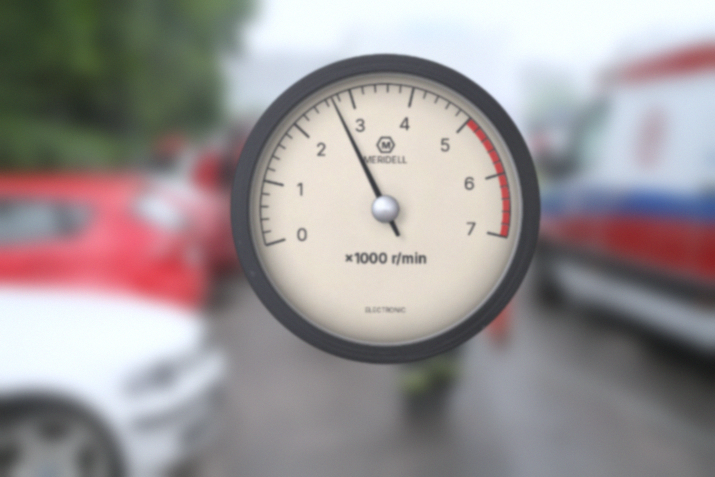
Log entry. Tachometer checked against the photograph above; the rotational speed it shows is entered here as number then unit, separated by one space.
2700 rpm
